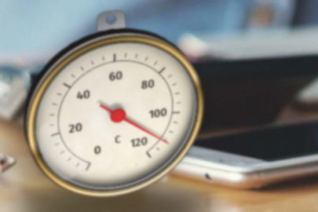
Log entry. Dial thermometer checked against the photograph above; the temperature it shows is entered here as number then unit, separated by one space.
112 °C
